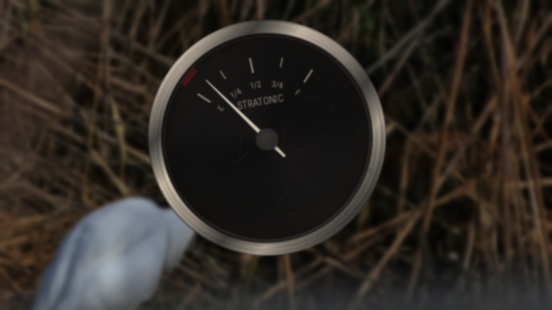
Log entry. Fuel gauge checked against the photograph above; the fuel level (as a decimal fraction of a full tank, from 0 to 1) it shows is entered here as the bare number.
0.125
